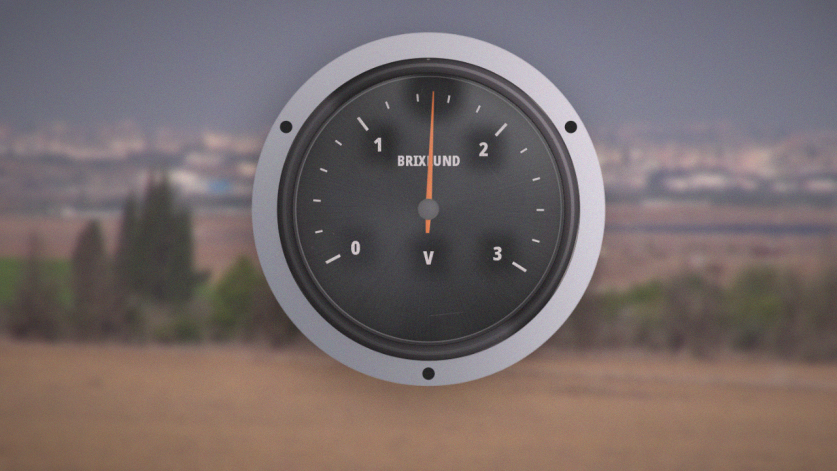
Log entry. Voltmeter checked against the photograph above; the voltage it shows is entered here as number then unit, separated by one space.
1.5 V
